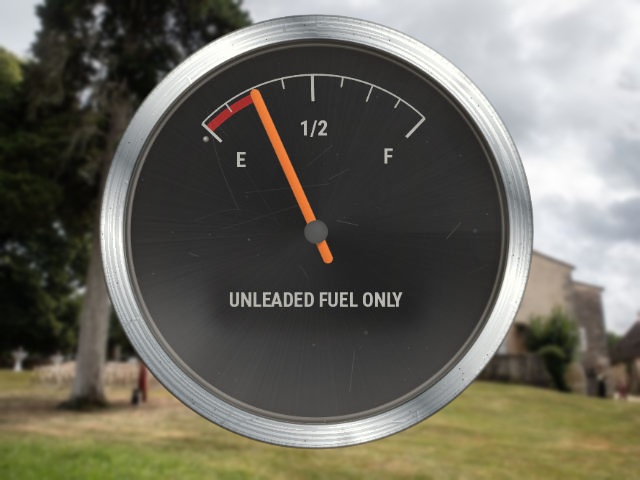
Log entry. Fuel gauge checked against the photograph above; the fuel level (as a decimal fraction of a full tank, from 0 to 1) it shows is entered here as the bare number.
0.25
